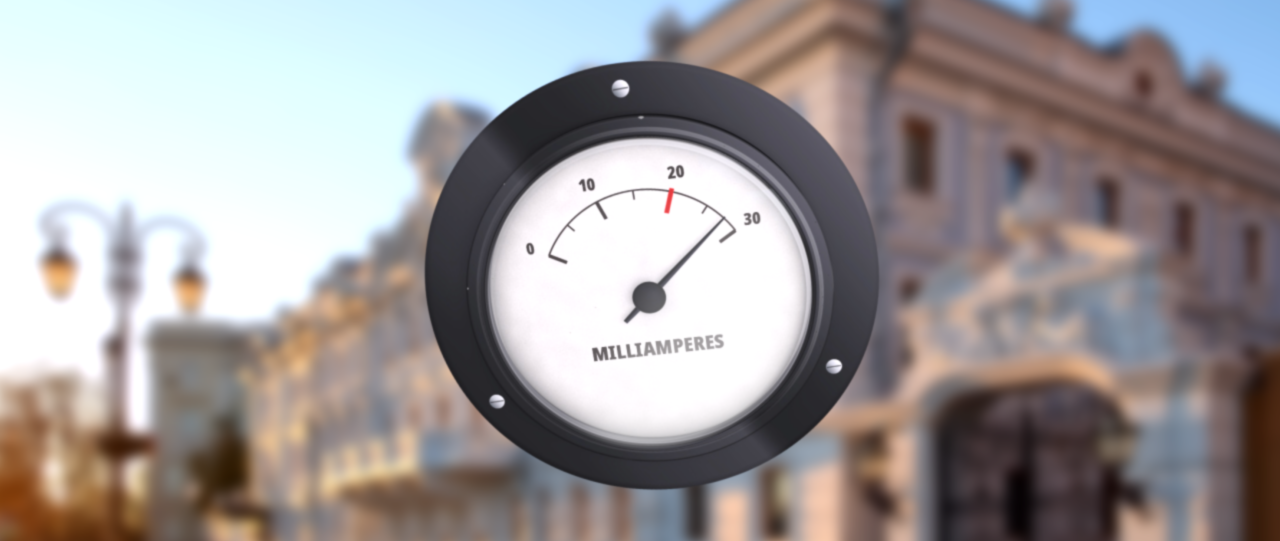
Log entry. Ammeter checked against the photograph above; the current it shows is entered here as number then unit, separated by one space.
27.5 mA
